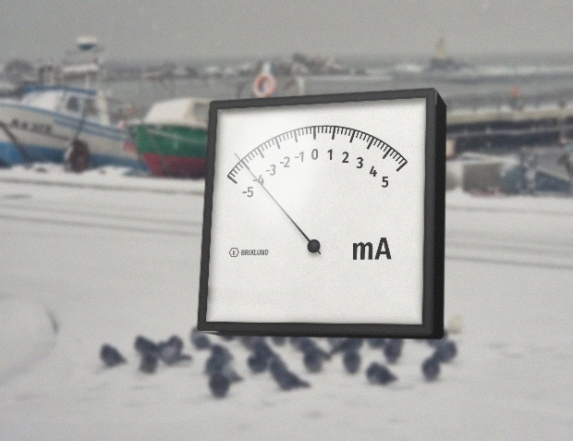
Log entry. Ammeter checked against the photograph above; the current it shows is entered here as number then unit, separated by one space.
-4 mA
